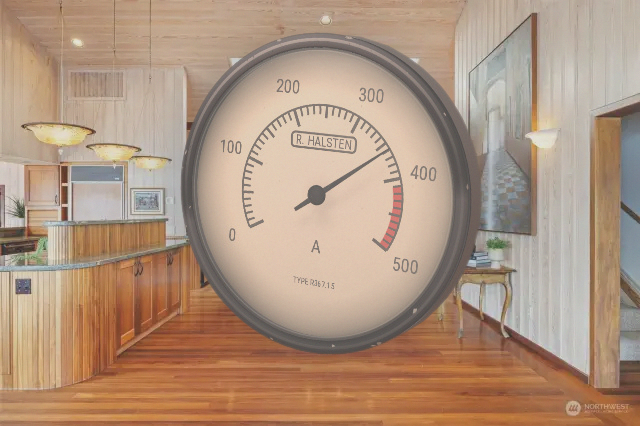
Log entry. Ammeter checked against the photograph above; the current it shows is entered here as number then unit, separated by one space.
360 A
